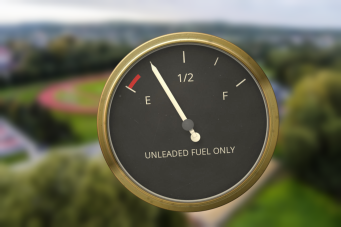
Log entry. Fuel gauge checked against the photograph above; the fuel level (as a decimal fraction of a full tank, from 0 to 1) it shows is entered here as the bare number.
0.25
